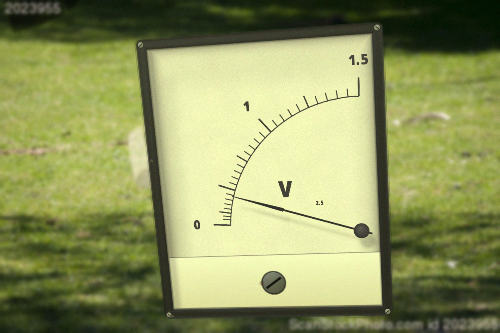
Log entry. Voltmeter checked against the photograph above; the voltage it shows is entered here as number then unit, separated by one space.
0.45 V
